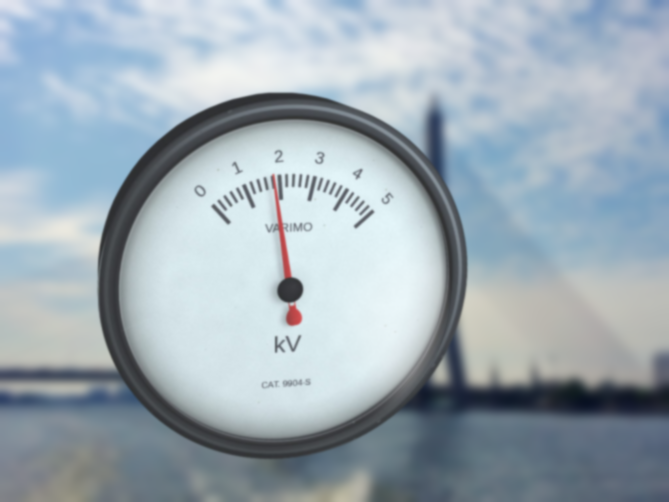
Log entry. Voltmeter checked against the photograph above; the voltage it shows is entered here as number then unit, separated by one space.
1.8 kV
